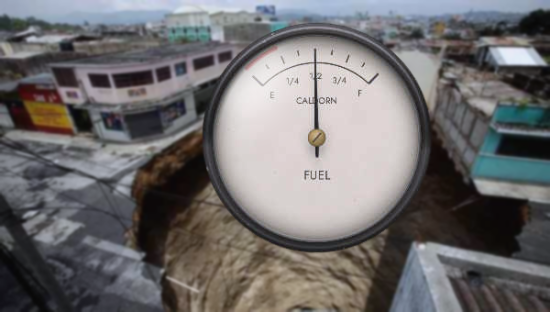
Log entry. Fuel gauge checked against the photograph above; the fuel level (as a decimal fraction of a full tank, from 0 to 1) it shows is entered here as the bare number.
0.5
